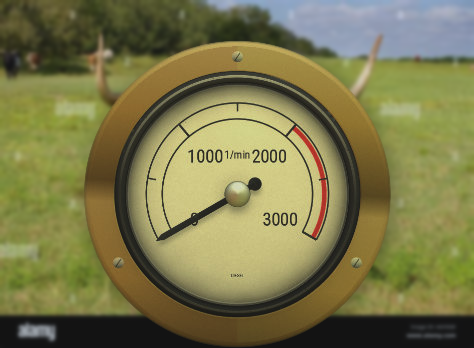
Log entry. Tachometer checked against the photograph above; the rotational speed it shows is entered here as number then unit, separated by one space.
0 rpm
